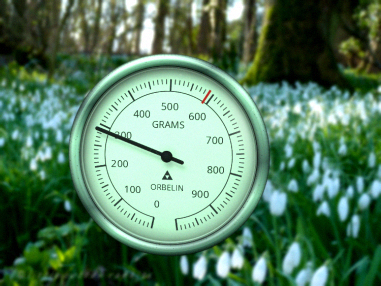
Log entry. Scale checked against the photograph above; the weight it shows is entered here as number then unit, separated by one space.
290 g
